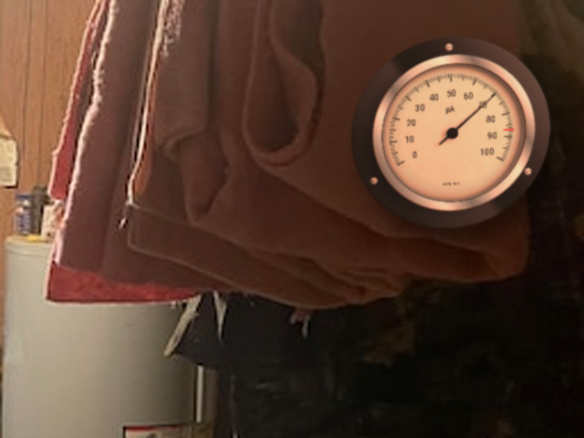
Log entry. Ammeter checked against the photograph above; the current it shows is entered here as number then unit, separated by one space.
70 µA
